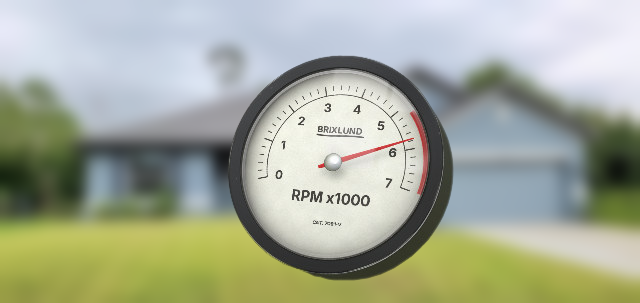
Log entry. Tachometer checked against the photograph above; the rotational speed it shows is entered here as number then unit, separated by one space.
5800 rpm
